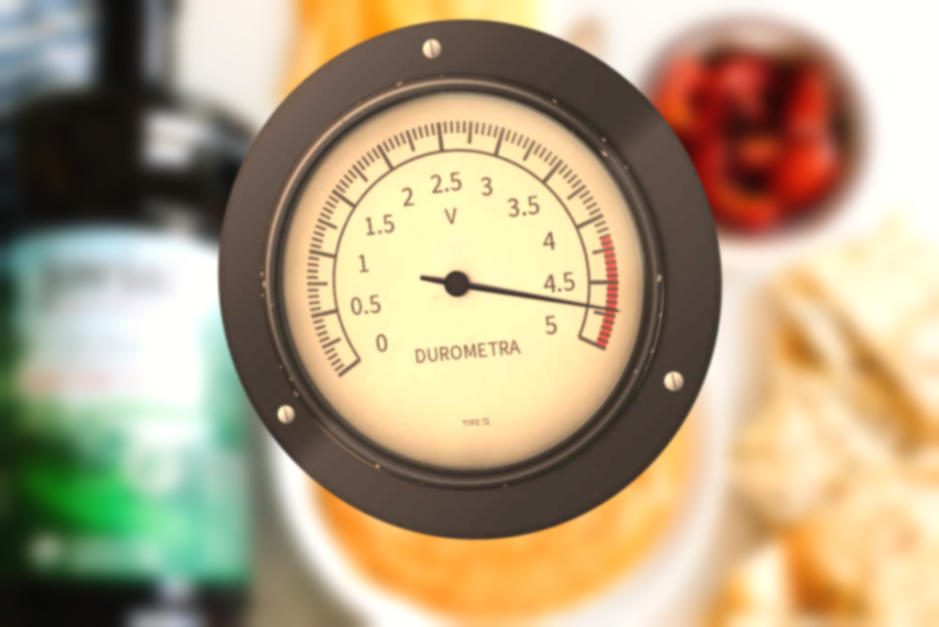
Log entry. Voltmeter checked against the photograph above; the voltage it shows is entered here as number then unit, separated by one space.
4.7 V
